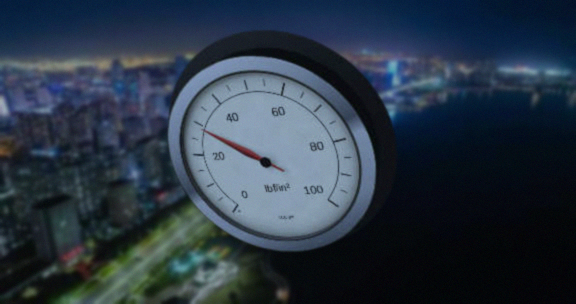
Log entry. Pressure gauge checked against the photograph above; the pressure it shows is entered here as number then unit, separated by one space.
30 psi
